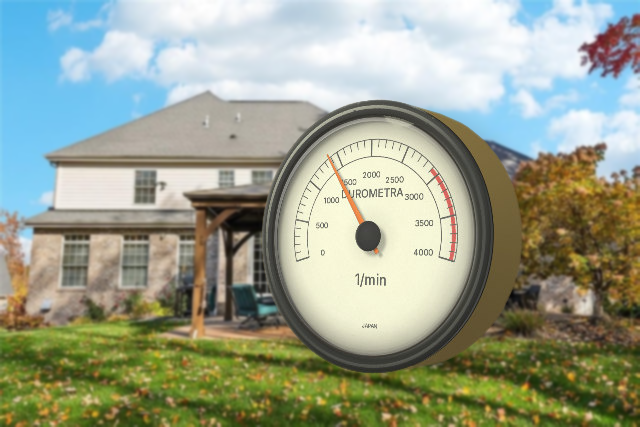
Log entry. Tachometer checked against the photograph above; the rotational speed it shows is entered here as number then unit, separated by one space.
1400 rpm
